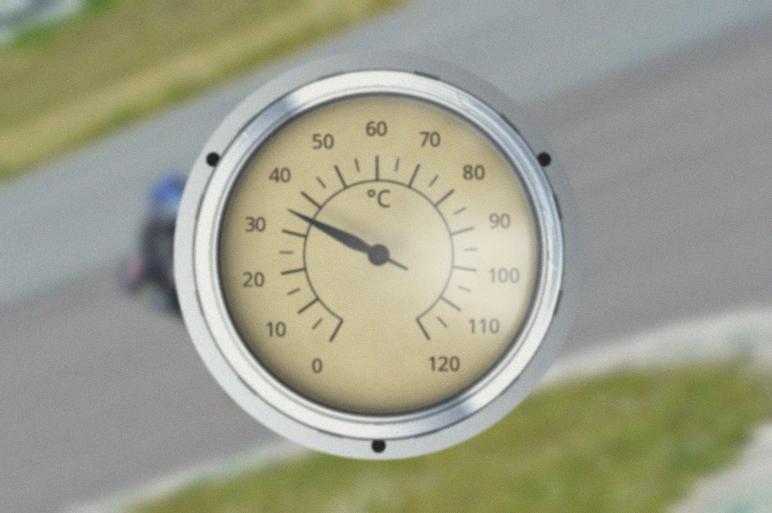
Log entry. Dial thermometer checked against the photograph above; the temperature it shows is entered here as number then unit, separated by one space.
35 °C
